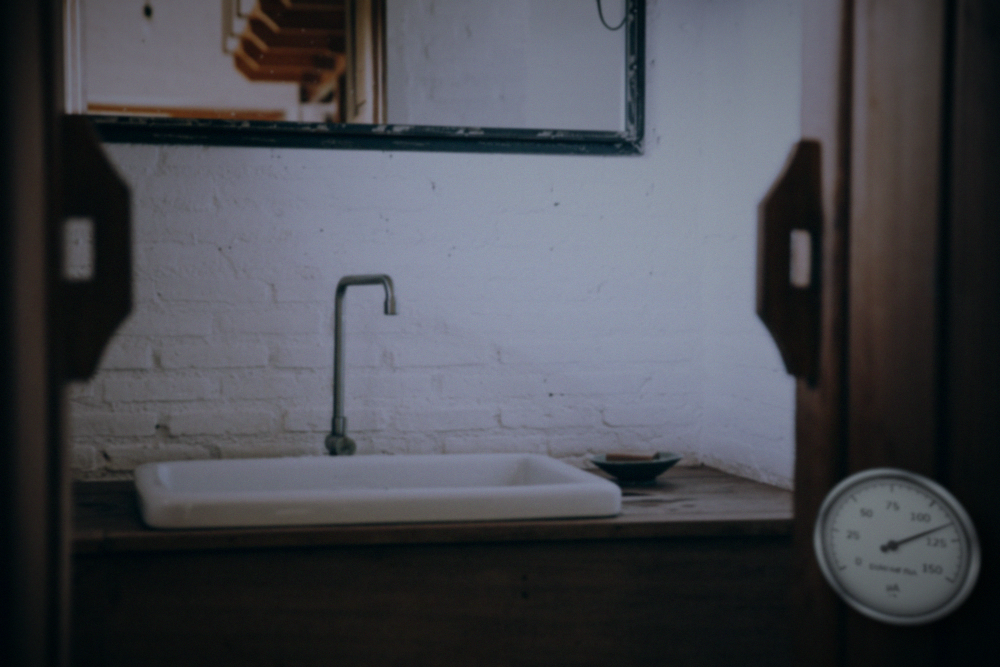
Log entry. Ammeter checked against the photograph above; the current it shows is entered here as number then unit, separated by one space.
115 µA
